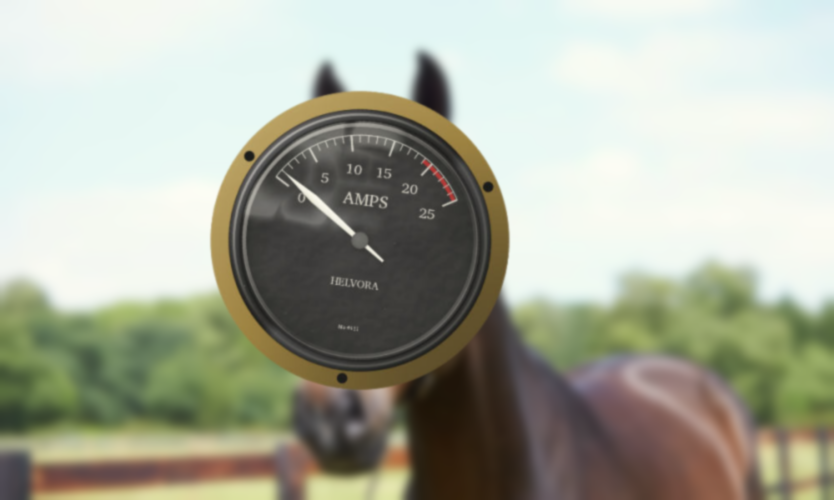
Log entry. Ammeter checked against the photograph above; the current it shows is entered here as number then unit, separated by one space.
1 A
